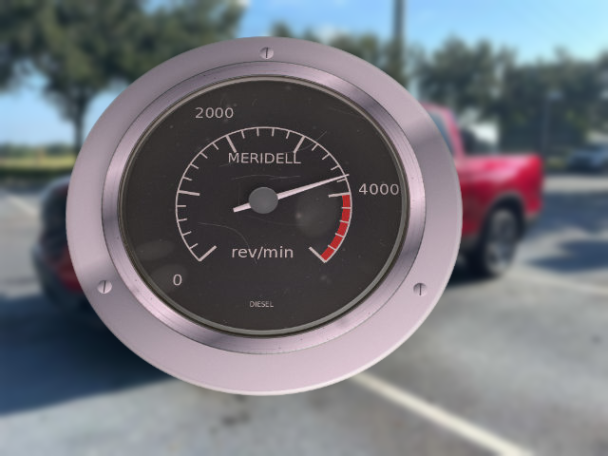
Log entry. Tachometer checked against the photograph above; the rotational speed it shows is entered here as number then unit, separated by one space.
3800 rpm
